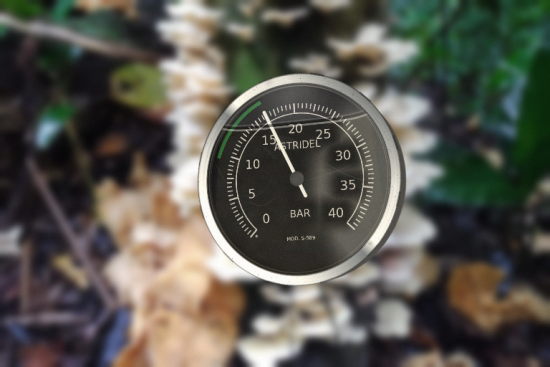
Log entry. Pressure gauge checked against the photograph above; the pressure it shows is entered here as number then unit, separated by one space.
16.5 bar
